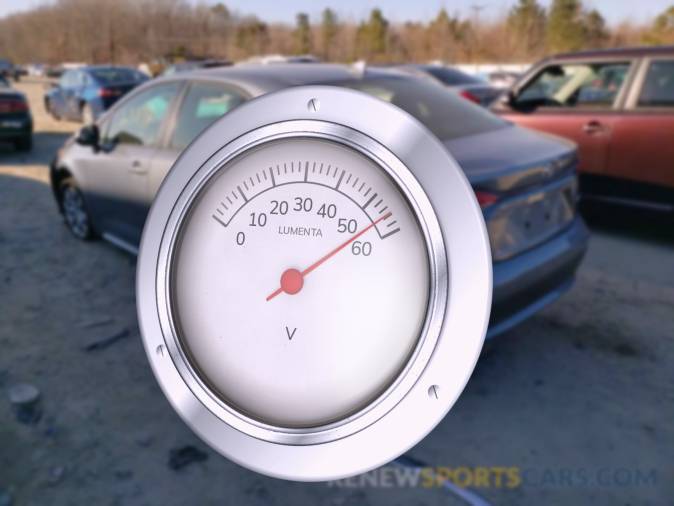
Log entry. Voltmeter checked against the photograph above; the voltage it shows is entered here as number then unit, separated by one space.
56 V
